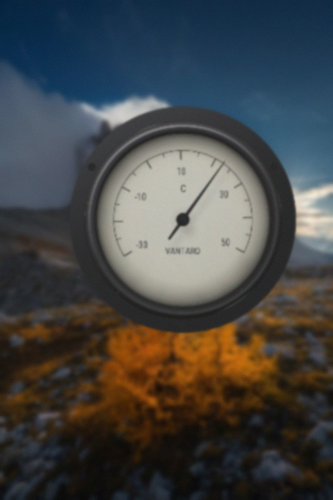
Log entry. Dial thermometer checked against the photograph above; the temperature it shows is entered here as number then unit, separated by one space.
22.5 °C
